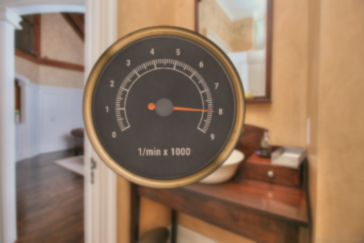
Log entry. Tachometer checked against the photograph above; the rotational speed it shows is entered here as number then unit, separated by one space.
8000 rpm
